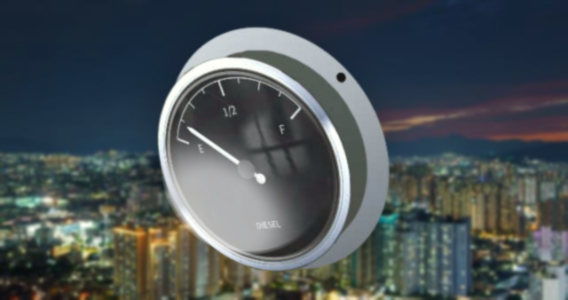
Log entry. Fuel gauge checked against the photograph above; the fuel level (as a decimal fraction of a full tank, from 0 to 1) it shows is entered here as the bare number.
0.125
